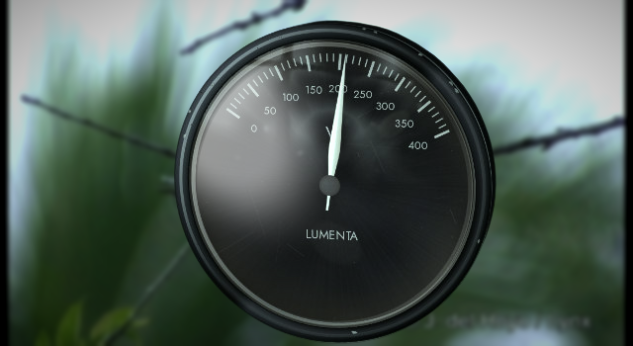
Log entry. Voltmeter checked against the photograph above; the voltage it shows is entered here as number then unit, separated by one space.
210 V
